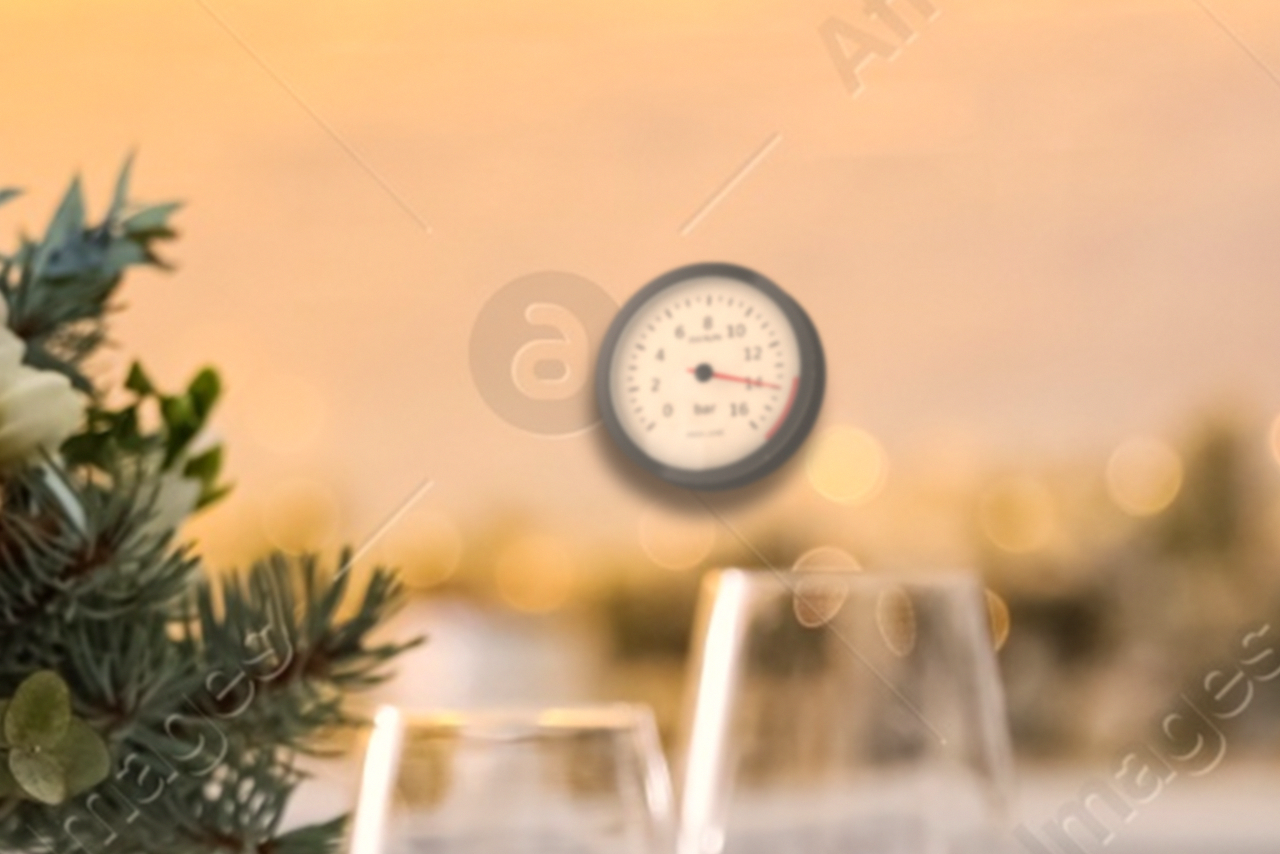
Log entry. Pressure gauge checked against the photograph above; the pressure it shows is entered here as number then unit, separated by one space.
14 bar
